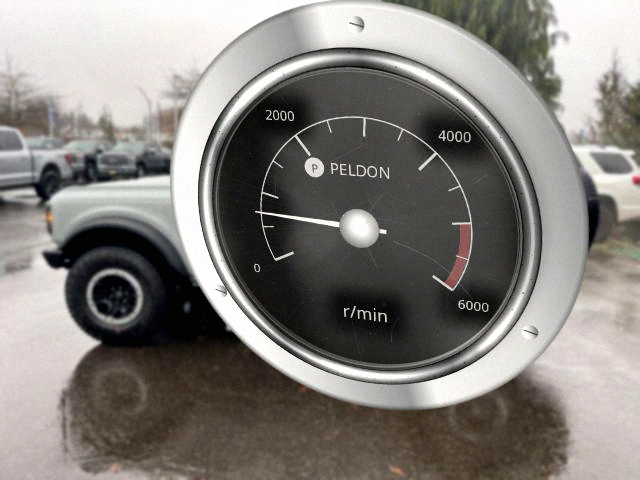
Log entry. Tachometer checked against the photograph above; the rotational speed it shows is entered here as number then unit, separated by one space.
750 rpm
